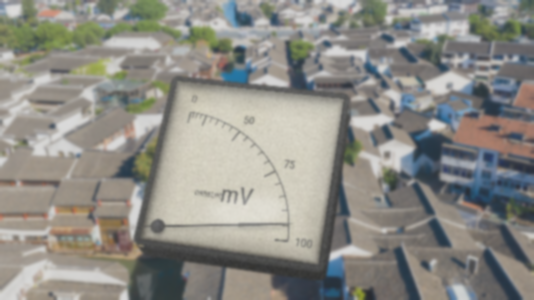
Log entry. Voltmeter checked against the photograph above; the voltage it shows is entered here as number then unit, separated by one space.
95 mV
